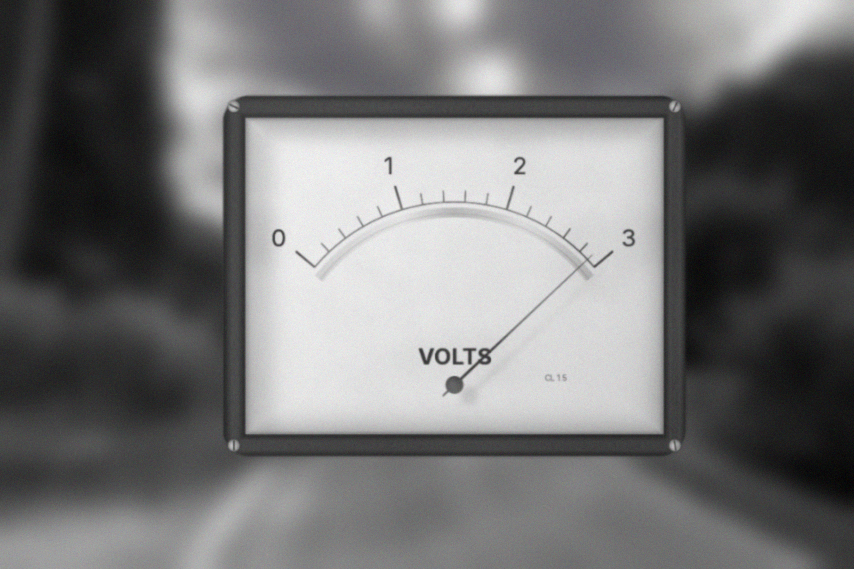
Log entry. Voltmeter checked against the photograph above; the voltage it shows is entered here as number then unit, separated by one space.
2.9 V
